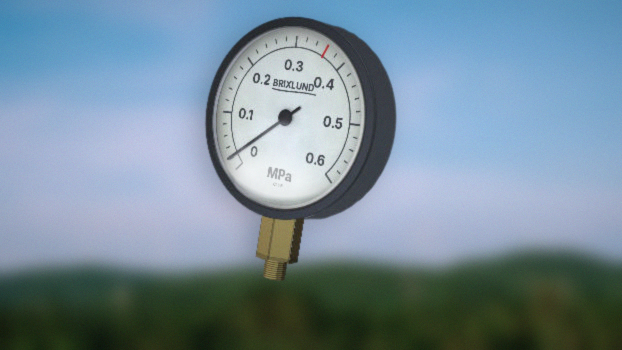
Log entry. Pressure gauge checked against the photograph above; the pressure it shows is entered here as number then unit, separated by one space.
0.02 MPa
